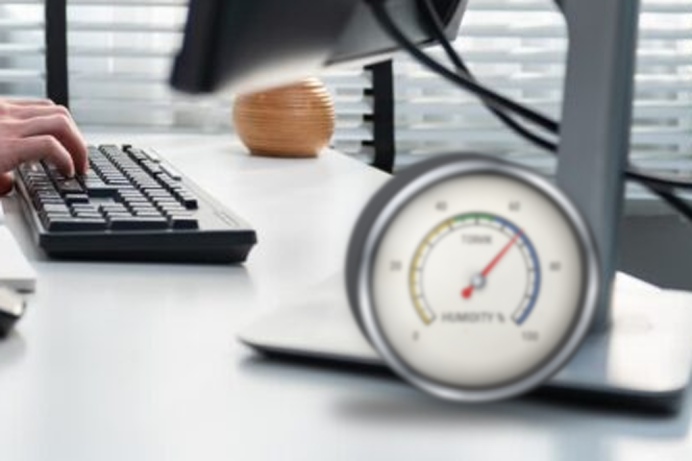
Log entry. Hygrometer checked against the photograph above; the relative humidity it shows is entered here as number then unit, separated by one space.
65 %
